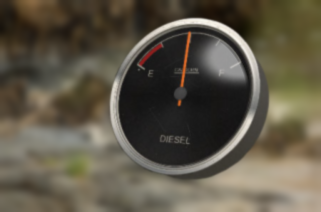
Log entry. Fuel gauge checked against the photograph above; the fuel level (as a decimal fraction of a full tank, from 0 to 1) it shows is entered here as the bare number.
0.5
